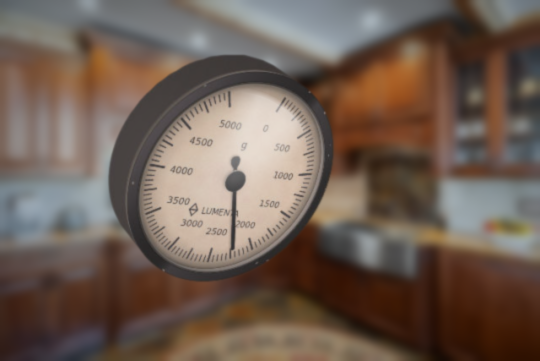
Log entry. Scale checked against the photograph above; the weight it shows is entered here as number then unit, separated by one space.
2250 g
